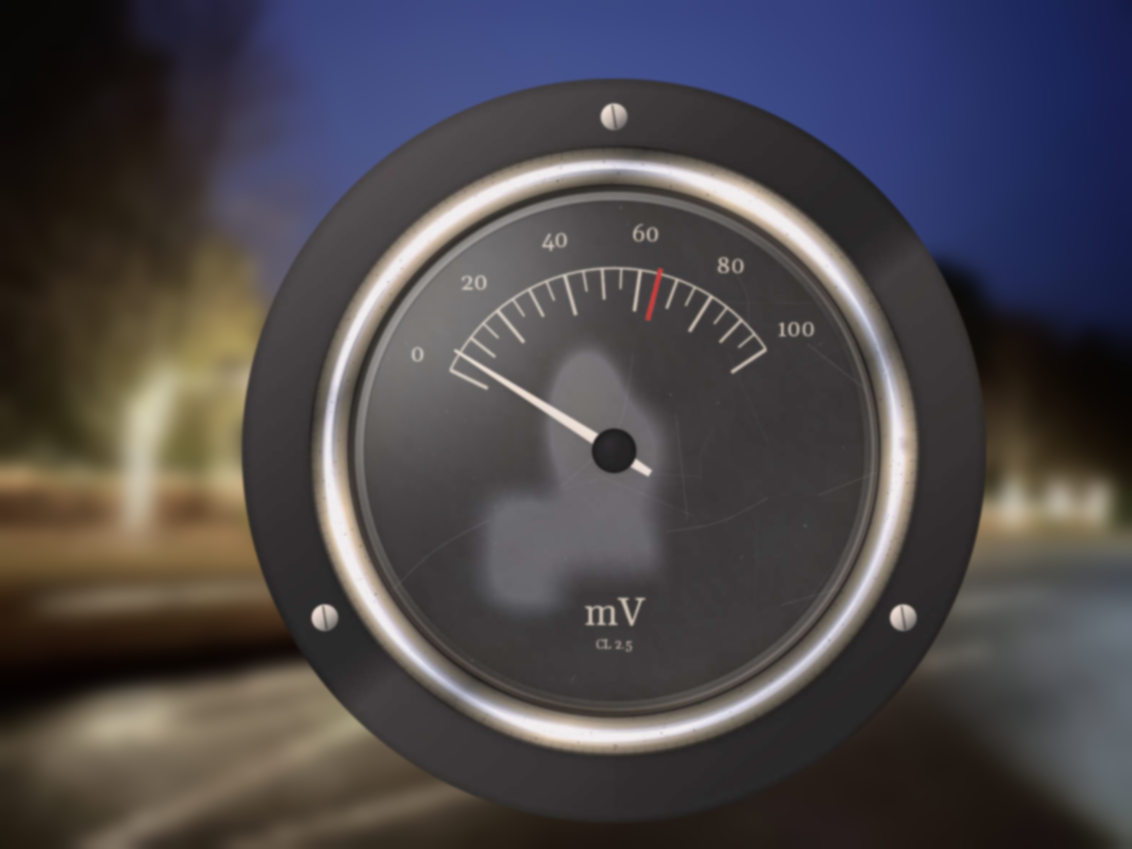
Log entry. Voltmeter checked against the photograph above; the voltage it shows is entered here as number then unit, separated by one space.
5 mV
